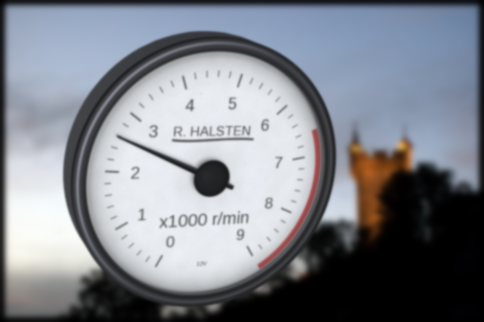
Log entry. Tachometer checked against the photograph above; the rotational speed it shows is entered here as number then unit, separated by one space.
2600 rpm
